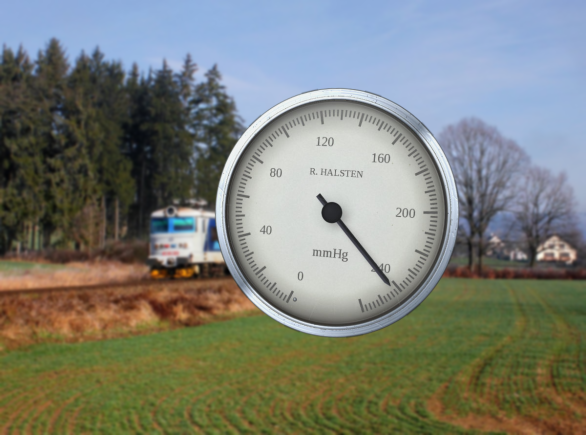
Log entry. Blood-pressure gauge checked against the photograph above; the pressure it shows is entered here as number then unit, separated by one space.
242 mmHg
